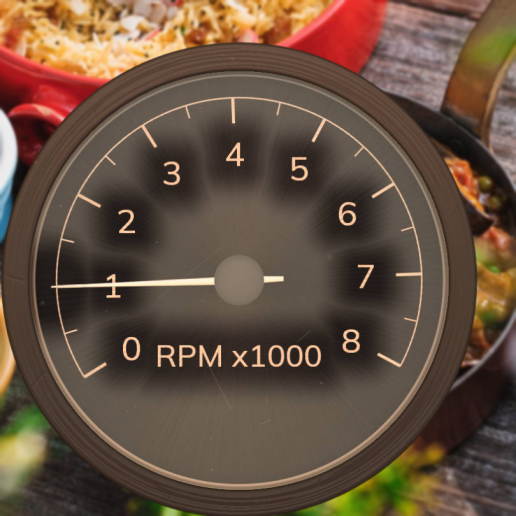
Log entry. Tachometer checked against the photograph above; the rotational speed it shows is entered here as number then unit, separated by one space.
1000 rpm
